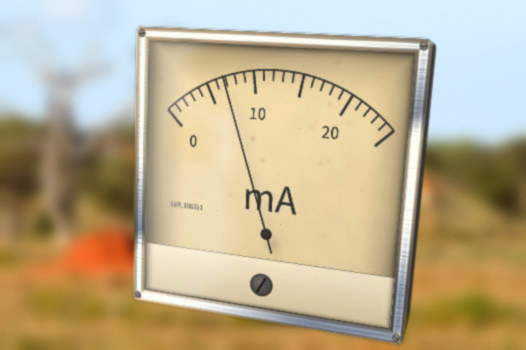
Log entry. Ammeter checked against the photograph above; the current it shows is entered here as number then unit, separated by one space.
7 mA
